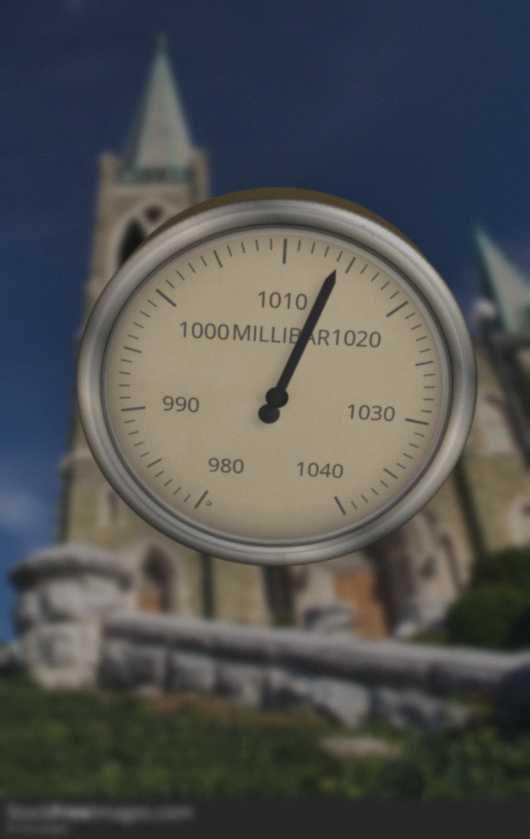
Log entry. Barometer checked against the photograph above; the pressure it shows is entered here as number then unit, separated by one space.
1014 mbar
